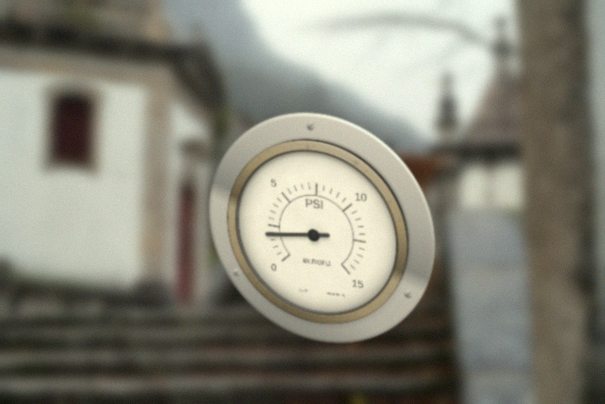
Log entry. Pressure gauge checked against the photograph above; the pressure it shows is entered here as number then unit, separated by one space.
2 psi
